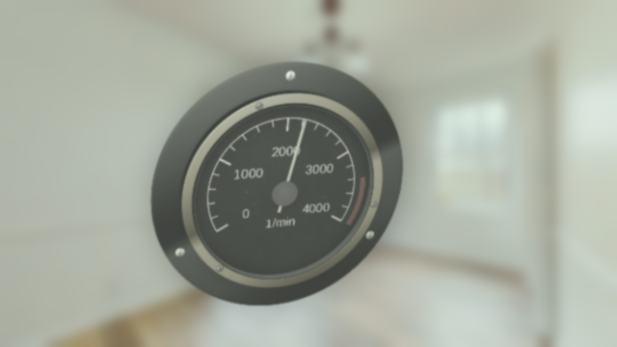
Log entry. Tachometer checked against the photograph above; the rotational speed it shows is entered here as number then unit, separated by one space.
2200 rpm
